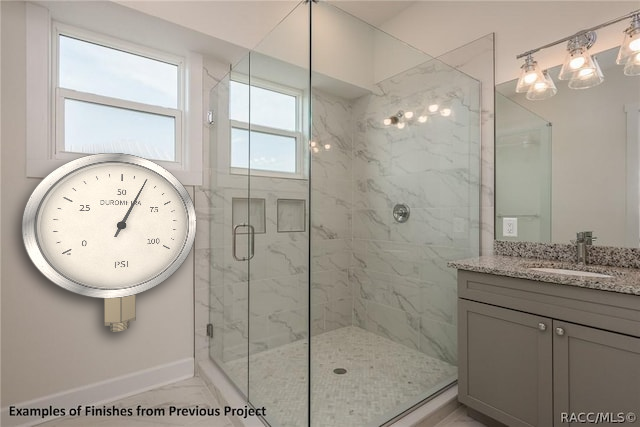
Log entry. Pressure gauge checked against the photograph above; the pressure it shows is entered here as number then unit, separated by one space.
60 psi
